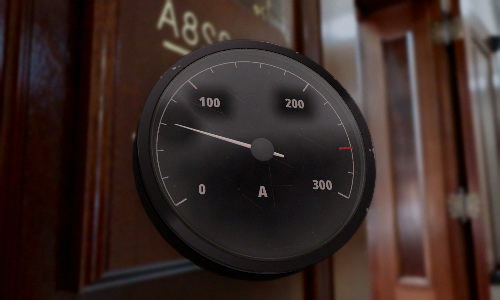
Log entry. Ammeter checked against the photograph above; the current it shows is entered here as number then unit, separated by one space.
60 A
